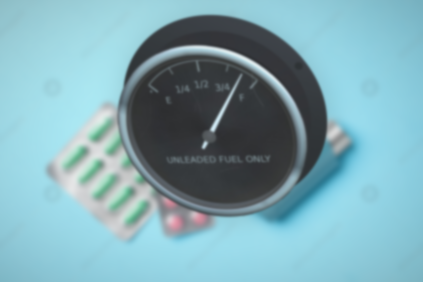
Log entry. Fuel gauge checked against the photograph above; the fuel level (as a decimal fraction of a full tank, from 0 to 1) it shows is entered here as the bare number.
0.875
